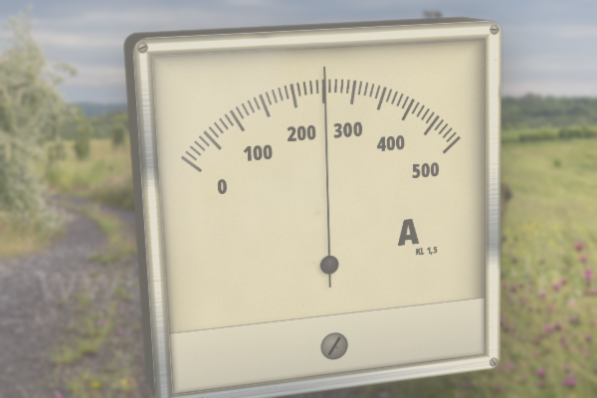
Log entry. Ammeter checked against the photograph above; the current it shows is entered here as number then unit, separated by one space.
250 A
